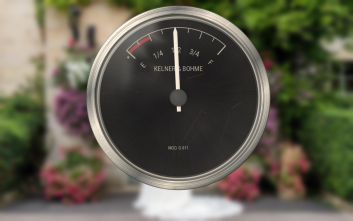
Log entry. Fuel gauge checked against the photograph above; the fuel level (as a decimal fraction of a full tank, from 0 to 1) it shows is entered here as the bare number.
0.5
